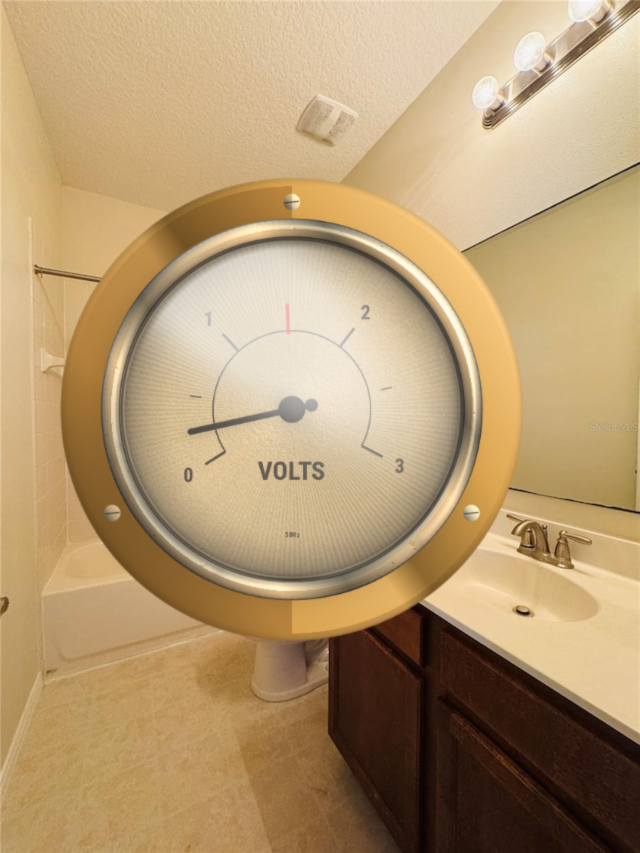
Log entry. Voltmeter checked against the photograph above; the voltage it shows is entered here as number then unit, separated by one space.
0.25 V
